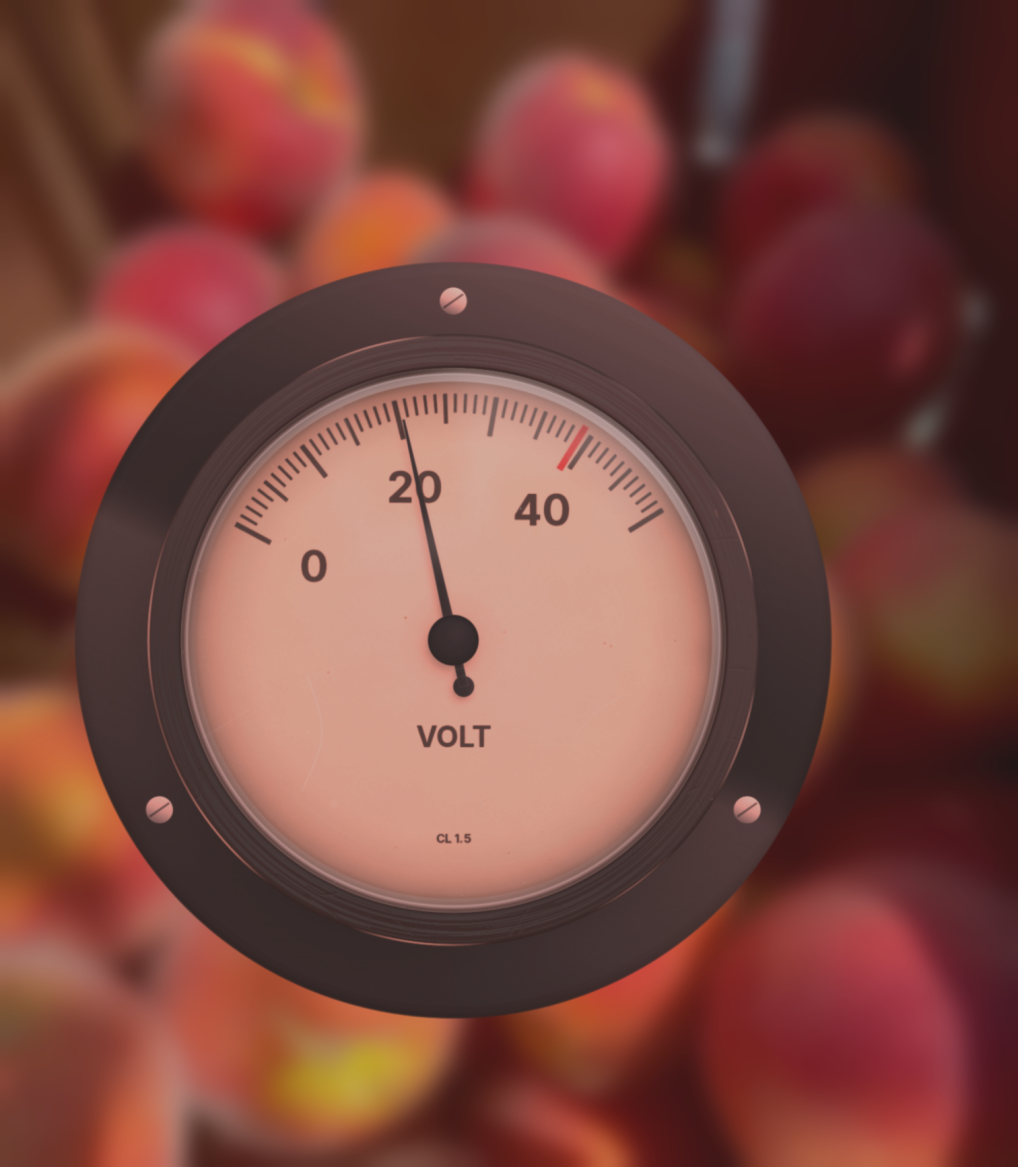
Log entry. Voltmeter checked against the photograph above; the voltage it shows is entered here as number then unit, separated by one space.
20.5 V
